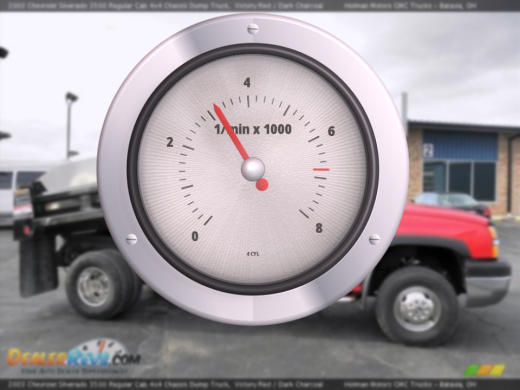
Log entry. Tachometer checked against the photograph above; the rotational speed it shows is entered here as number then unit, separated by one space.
3200 rpm
